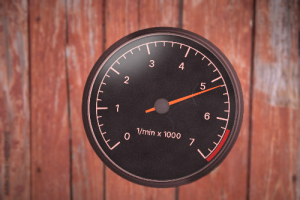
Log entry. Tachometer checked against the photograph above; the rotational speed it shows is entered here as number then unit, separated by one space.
5200 rpm
